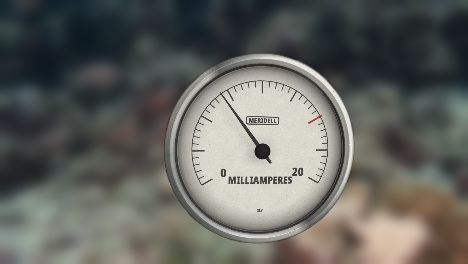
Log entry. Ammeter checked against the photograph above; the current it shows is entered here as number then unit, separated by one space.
7 mA
